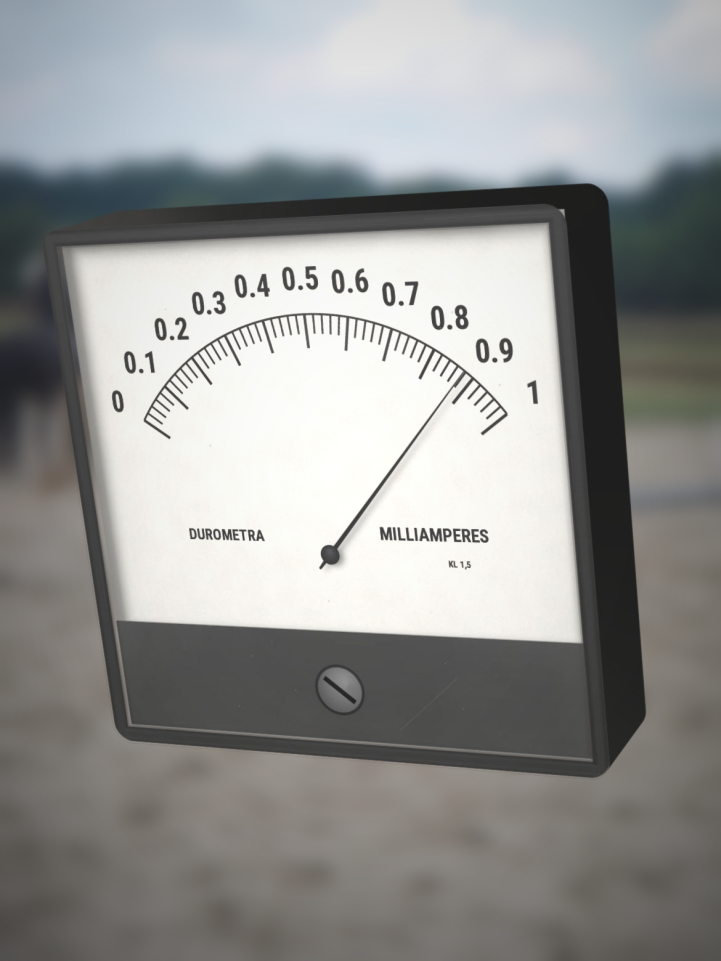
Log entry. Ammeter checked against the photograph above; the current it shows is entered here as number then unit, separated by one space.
0.88 mA
